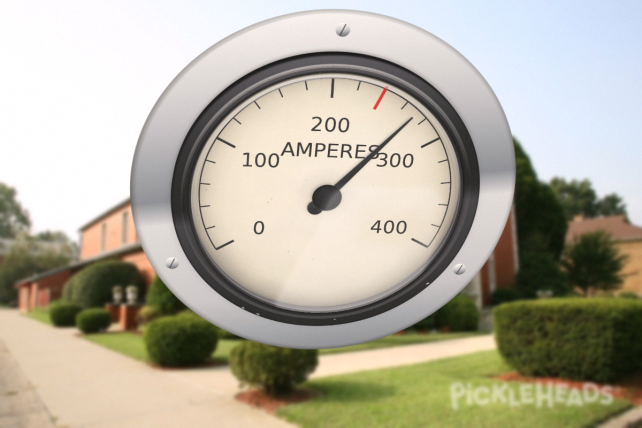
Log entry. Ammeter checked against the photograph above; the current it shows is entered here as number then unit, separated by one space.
270 A
